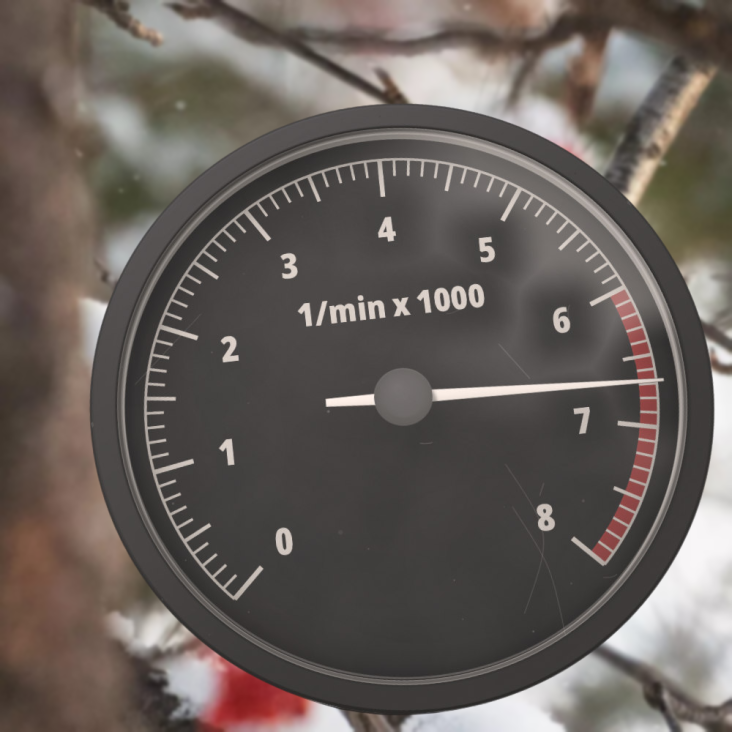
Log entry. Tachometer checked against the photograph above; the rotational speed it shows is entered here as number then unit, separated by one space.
6700 rpm
